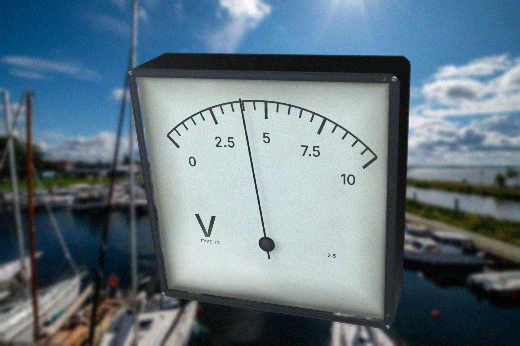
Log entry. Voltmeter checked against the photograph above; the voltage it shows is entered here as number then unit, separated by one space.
4 V
